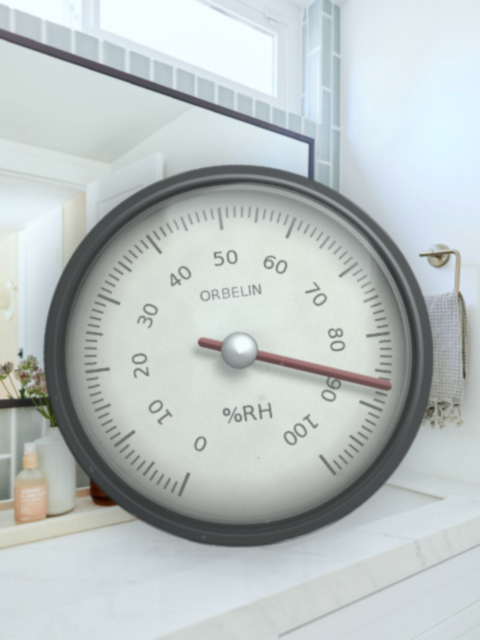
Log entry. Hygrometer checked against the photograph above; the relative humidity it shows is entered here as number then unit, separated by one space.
87 %
